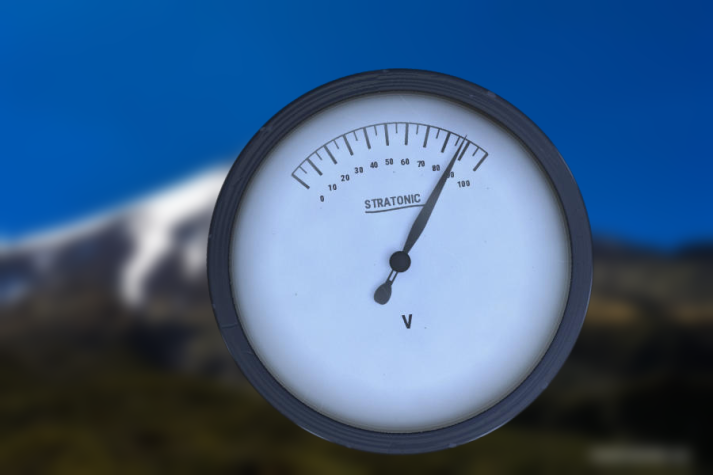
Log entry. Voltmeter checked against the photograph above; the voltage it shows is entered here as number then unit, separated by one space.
87.5 V
